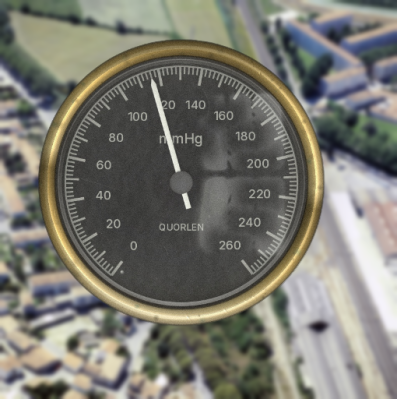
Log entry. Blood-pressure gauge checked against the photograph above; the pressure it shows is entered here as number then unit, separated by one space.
116 mmHg
